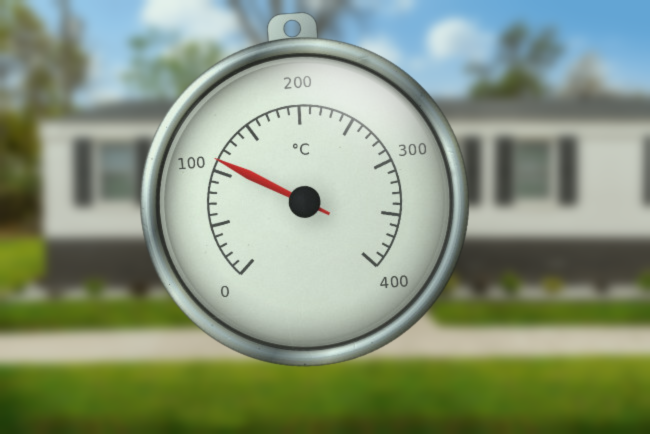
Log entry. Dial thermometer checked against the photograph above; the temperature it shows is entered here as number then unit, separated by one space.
110 °C
